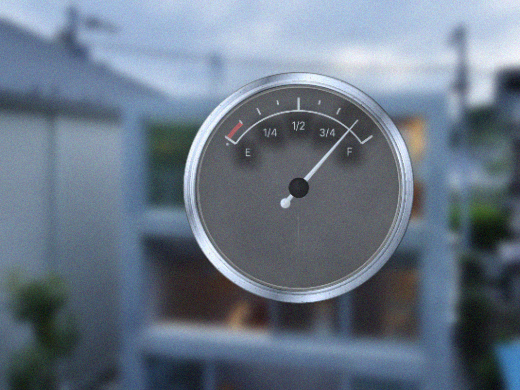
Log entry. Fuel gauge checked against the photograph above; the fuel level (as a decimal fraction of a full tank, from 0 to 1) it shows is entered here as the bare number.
0.875
